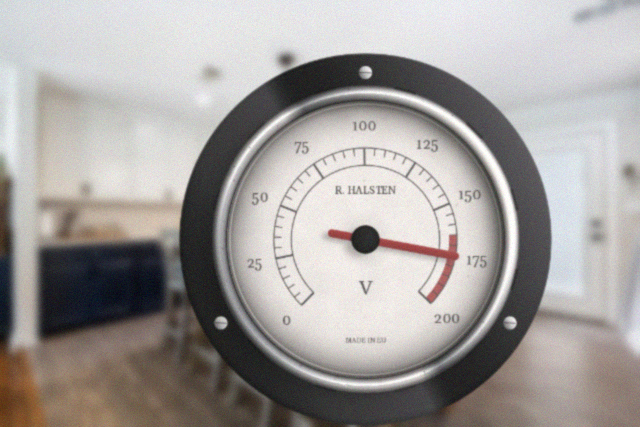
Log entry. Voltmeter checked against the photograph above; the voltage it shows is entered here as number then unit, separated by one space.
175 V
